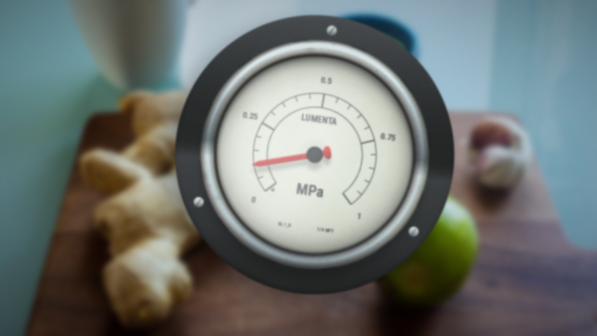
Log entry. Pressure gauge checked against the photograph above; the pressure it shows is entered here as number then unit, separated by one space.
0.1 MPa
